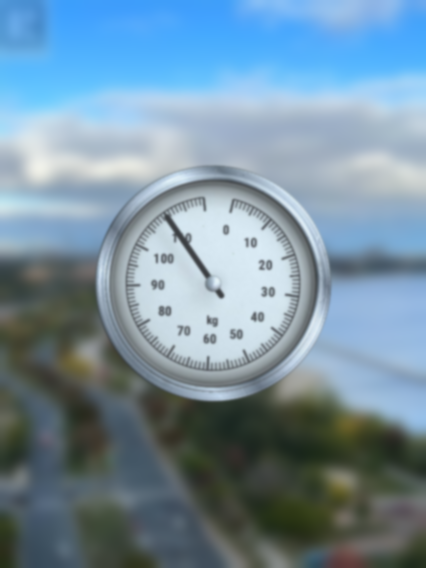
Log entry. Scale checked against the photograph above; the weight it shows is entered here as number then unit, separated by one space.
110 kg
